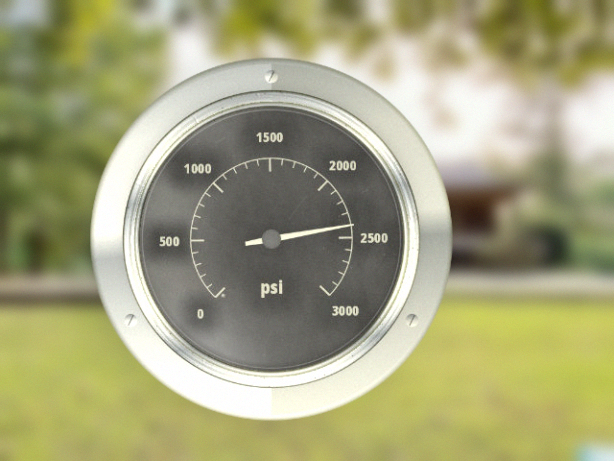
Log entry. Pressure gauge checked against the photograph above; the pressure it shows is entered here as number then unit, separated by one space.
2400 psi
